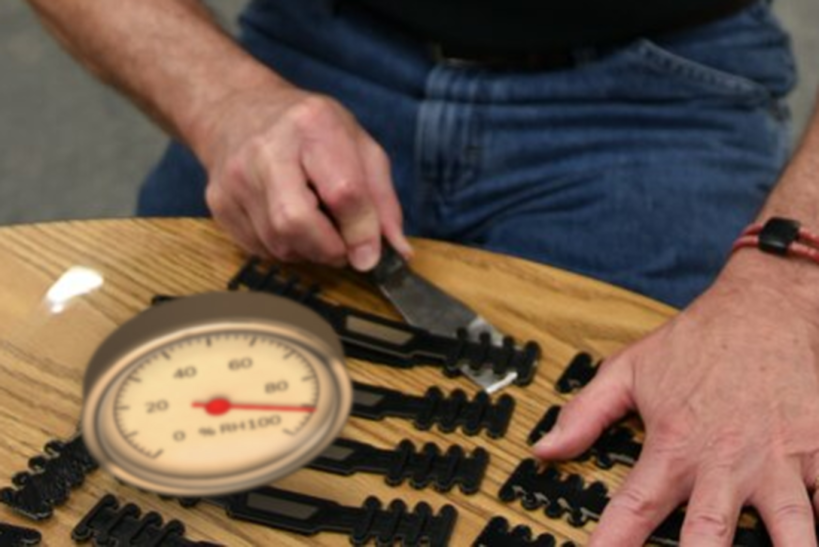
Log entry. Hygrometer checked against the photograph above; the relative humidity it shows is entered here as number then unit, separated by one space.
90 %
